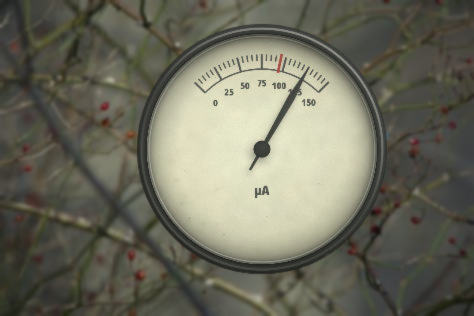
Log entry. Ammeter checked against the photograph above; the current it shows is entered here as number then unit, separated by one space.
125 µA
